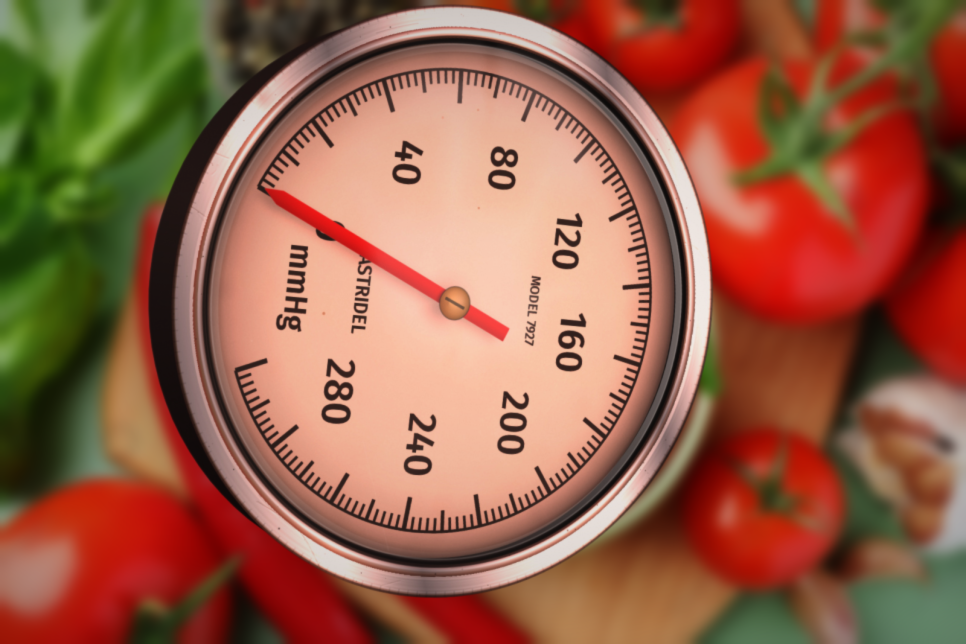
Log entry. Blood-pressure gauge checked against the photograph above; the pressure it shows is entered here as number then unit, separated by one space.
0 mmHg
